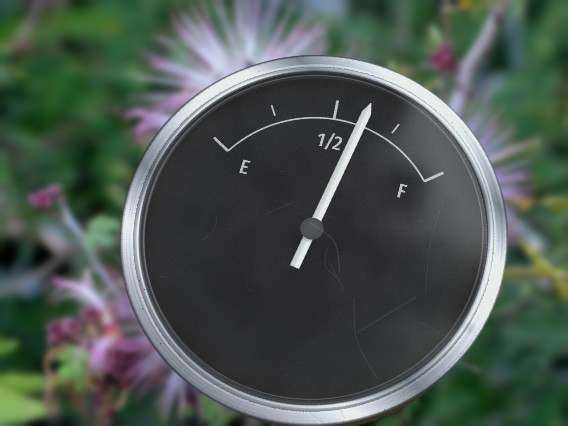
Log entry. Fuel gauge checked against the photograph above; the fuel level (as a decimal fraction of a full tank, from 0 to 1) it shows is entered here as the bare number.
0.625
